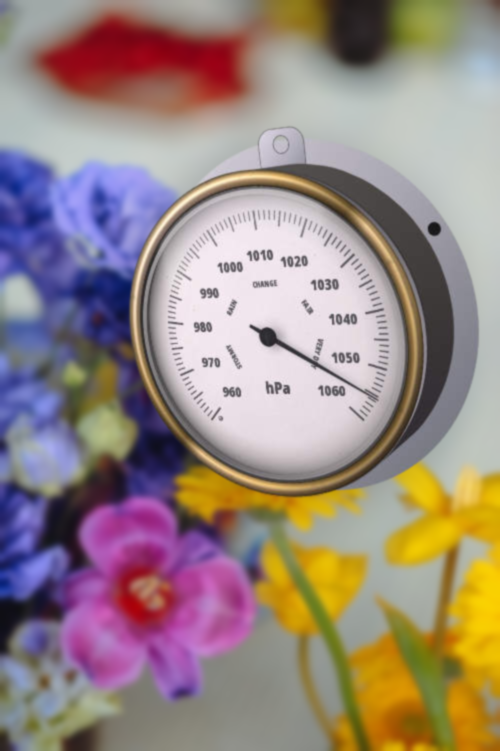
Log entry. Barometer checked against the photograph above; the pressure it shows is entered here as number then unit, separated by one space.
1055 hPa
